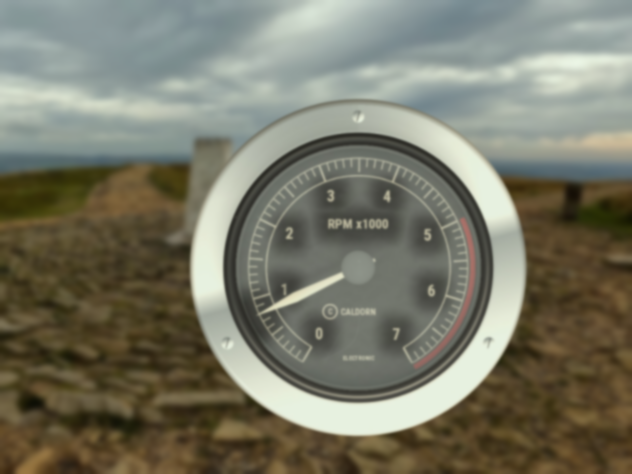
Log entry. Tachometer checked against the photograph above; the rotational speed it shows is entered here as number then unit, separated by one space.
800 rpm
